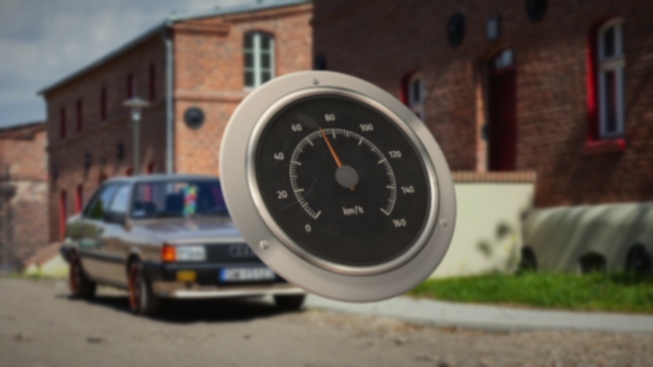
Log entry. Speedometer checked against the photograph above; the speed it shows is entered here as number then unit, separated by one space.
70 km/h
